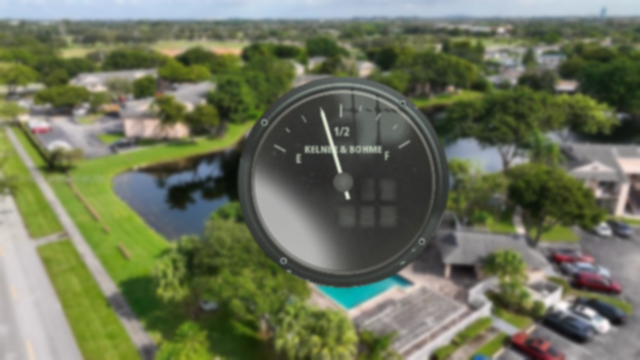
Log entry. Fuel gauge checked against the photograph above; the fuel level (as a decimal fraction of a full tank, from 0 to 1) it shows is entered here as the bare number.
0.375
